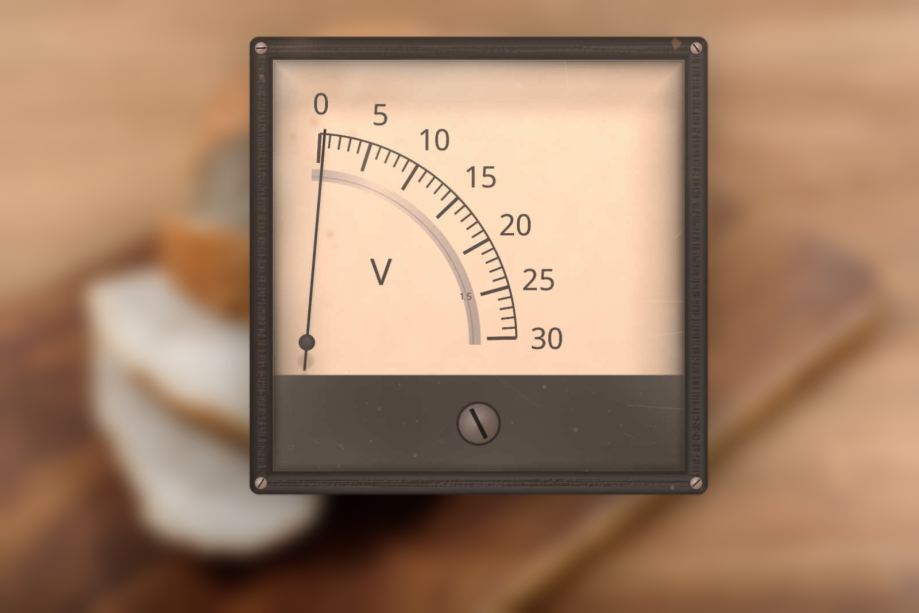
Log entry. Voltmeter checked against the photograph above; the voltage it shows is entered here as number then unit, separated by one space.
0.5 V
